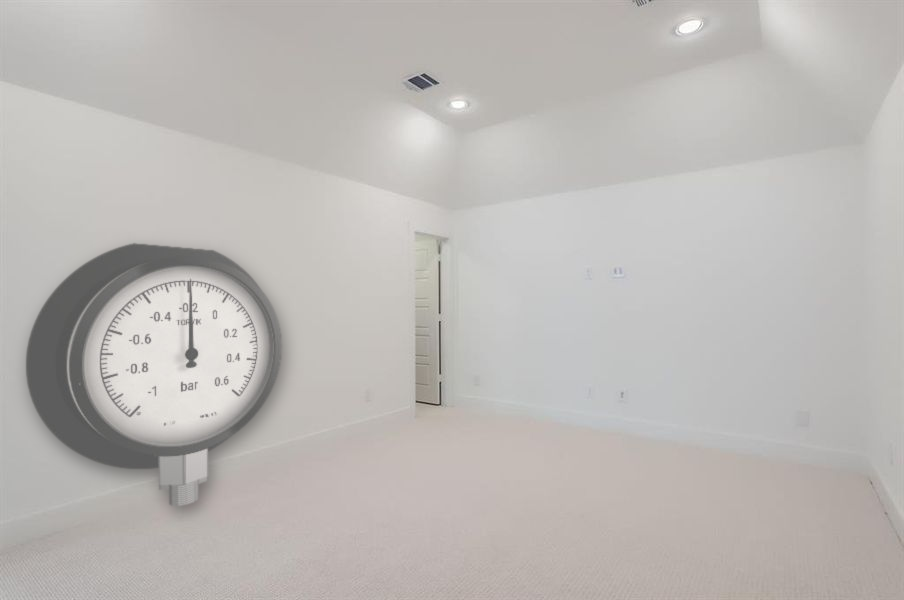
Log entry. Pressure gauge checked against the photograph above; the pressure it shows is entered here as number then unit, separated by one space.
-0.2 bar
